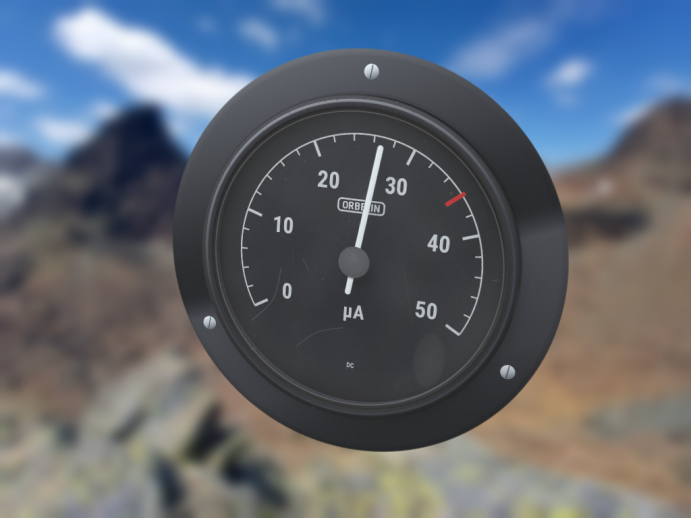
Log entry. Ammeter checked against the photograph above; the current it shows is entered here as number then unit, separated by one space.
27 µA
